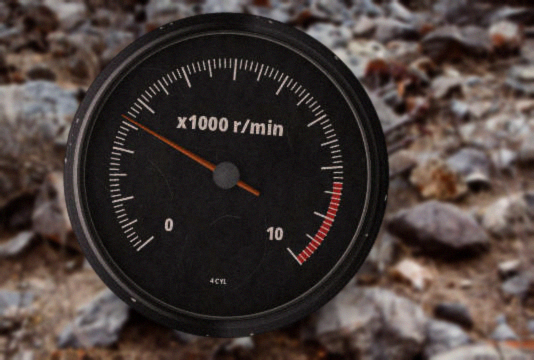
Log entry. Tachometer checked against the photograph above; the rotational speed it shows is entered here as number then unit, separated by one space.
2600 rpm
